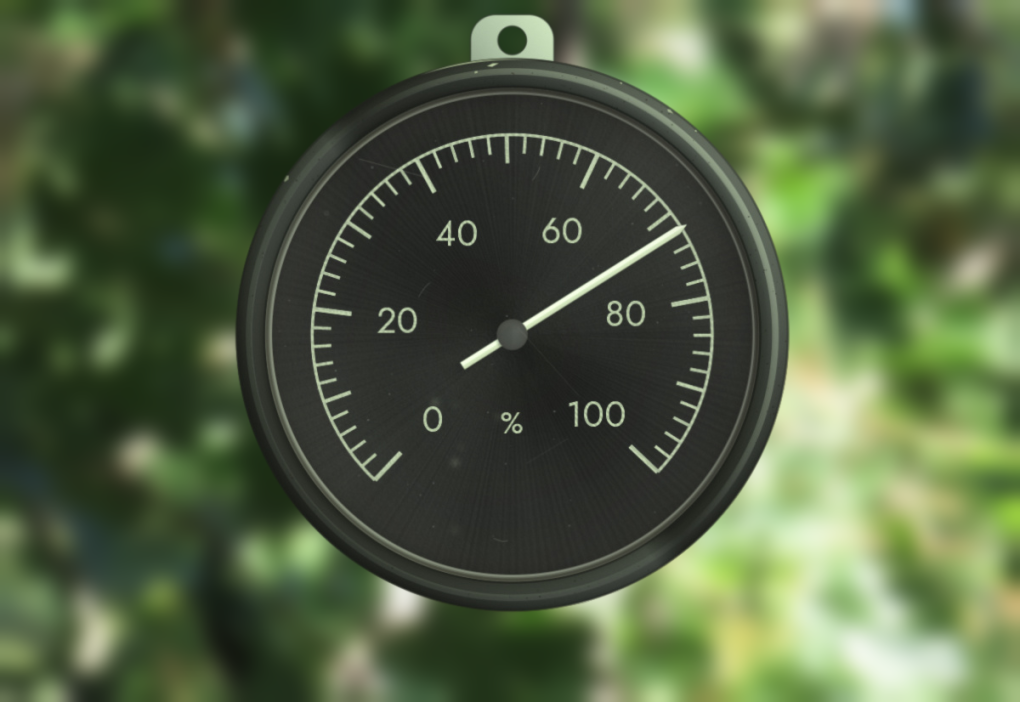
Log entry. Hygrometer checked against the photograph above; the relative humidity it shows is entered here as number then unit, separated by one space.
72 %
